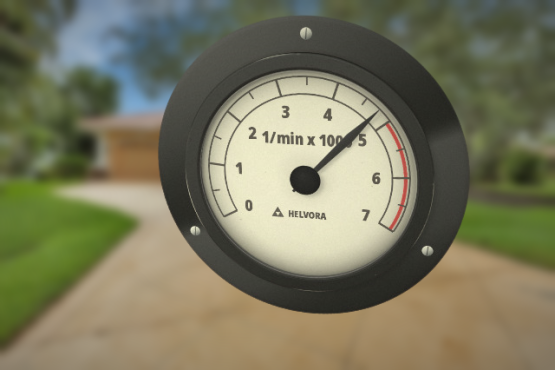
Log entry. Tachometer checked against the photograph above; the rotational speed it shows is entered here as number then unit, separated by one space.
4750 rpm
